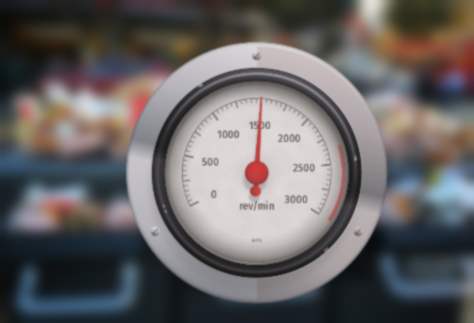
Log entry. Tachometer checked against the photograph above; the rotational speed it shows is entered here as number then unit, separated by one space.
1500 rpm
